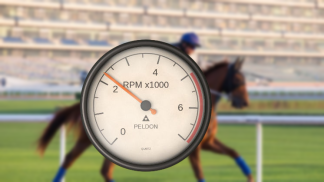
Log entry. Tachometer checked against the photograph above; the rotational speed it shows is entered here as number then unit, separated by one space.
2250 rpm
